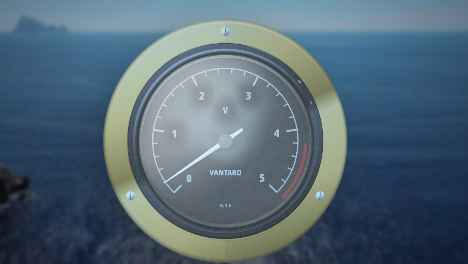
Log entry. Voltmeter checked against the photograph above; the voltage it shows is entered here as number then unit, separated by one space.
0.2 V
